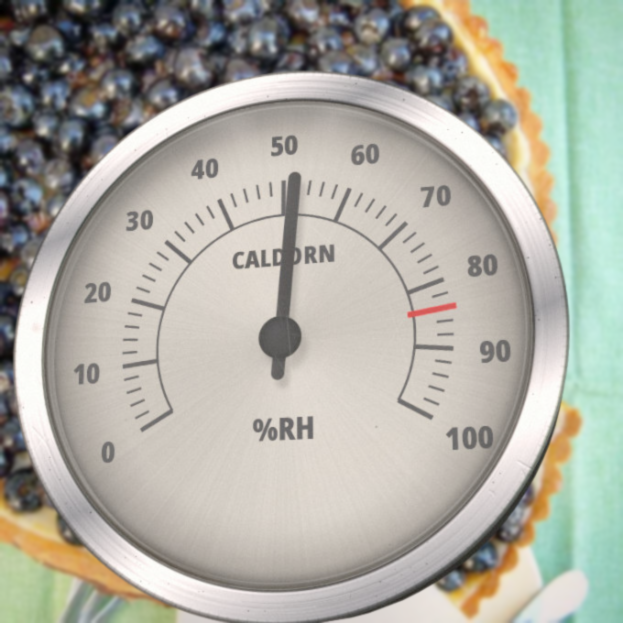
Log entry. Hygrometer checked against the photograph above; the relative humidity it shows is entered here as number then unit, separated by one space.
52 %
